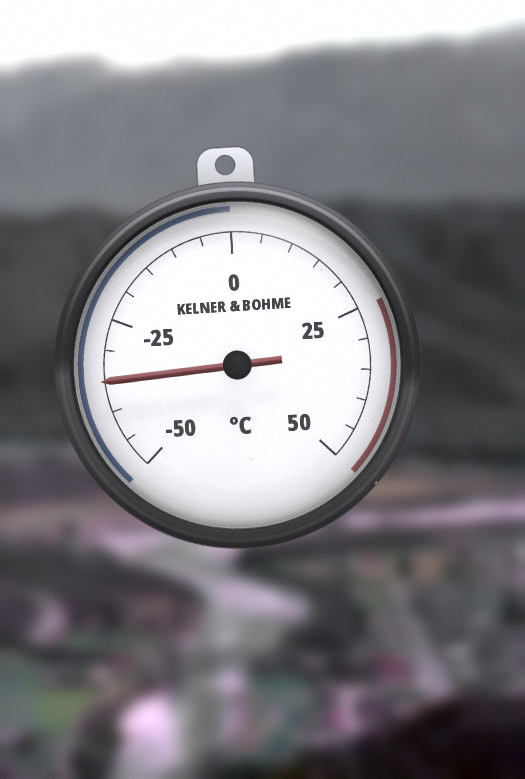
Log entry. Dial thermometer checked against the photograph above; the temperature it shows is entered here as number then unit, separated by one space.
-35 °C
